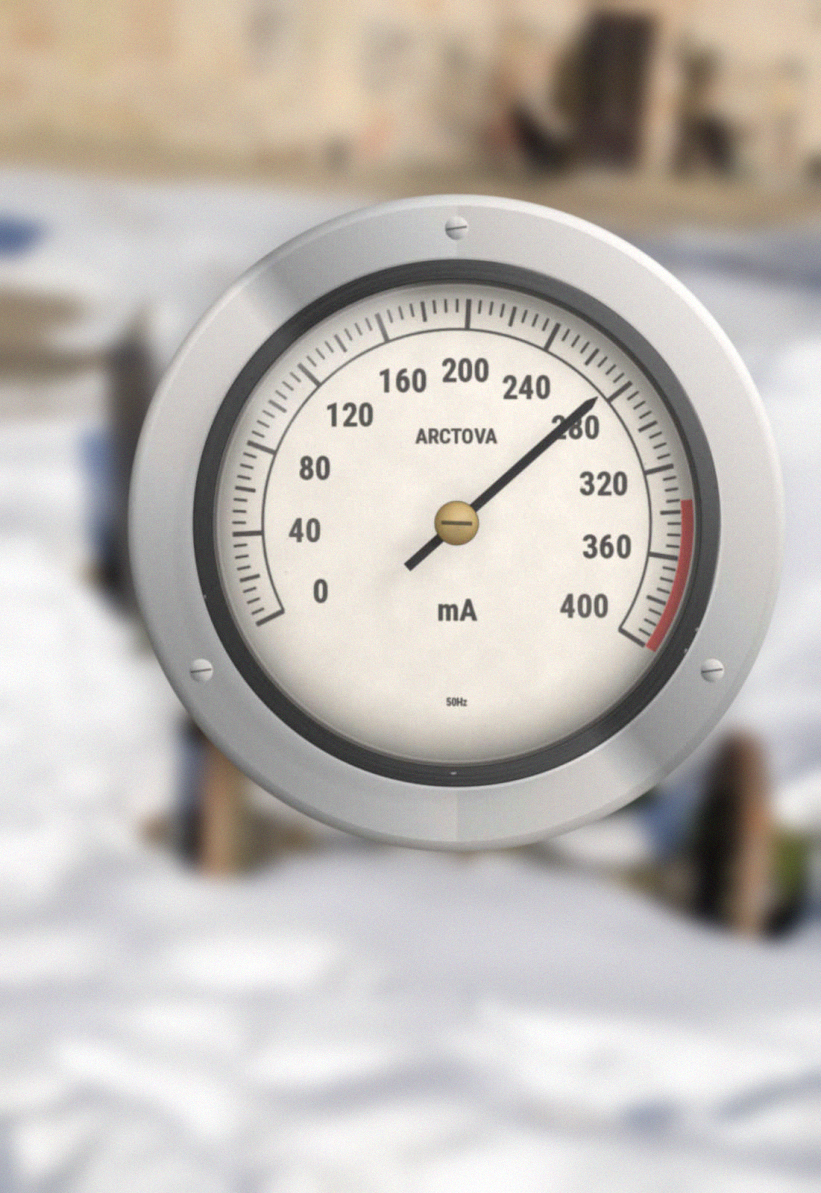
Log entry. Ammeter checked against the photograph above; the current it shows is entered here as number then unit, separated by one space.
275 mA
